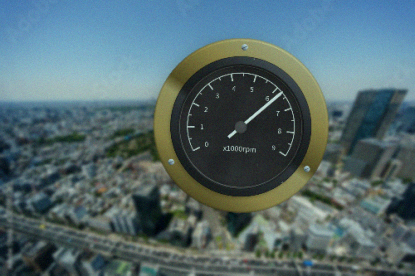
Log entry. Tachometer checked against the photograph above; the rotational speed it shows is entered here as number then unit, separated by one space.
6250 rpm
